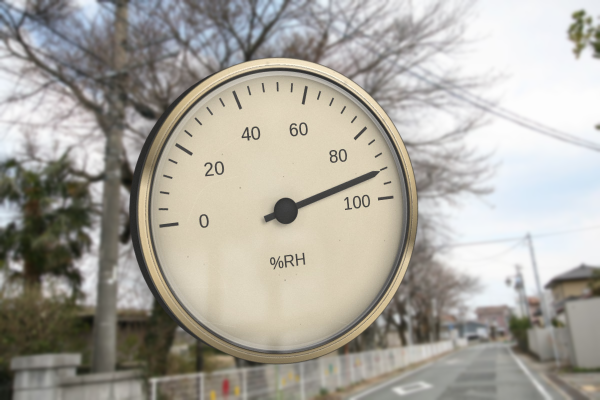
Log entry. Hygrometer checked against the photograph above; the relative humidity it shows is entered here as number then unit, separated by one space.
92 %
